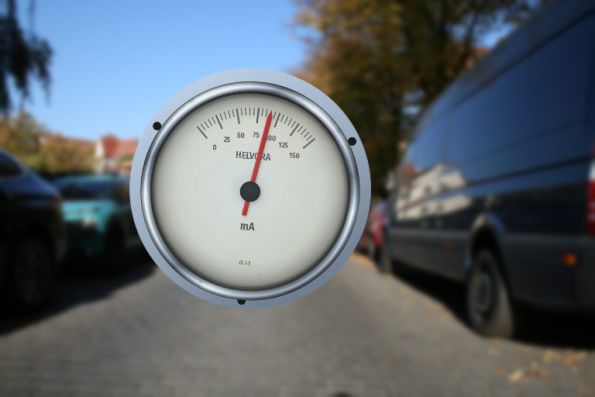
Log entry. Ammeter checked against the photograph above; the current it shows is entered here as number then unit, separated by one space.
90 mA
